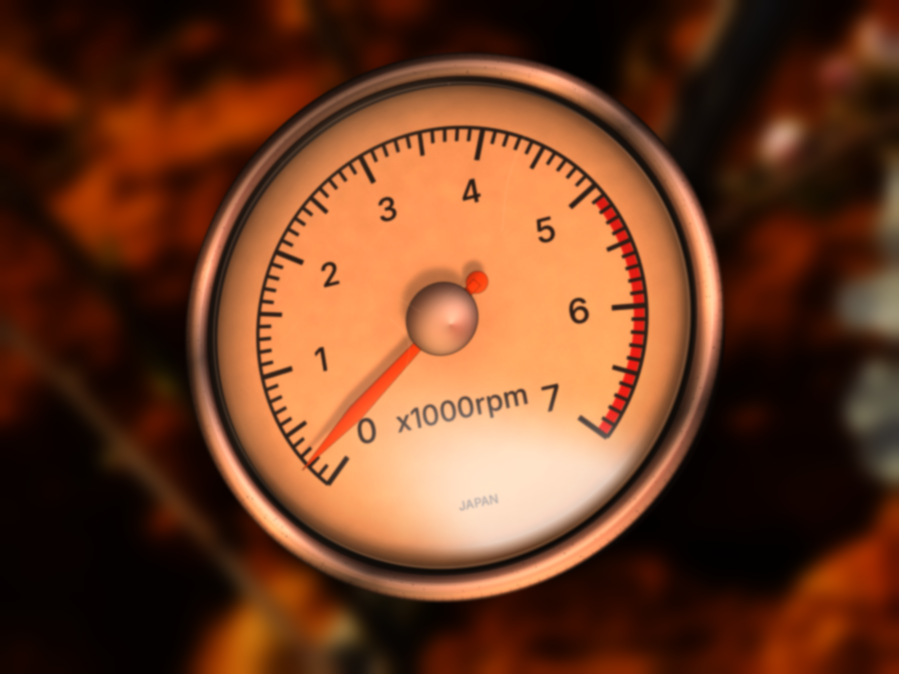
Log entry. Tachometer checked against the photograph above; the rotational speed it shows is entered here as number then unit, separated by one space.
200 rpm
